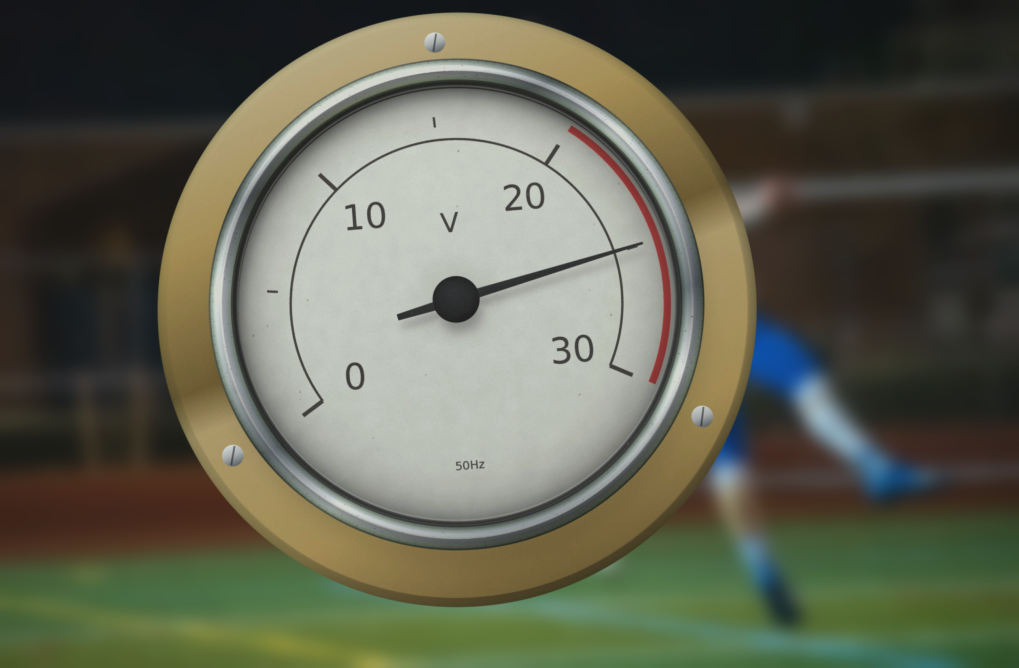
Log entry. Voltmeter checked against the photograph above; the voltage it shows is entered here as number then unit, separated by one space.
25 V
